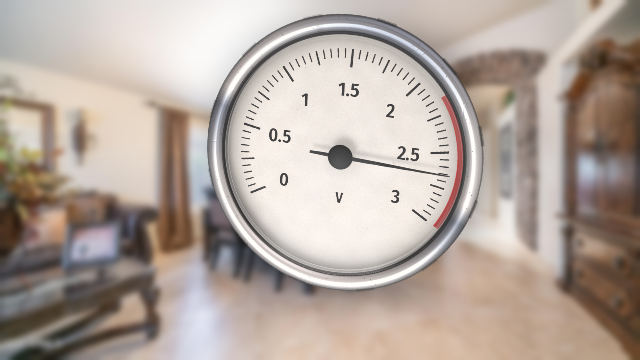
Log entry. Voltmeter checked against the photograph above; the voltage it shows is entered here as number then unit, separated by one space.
2.65 V
